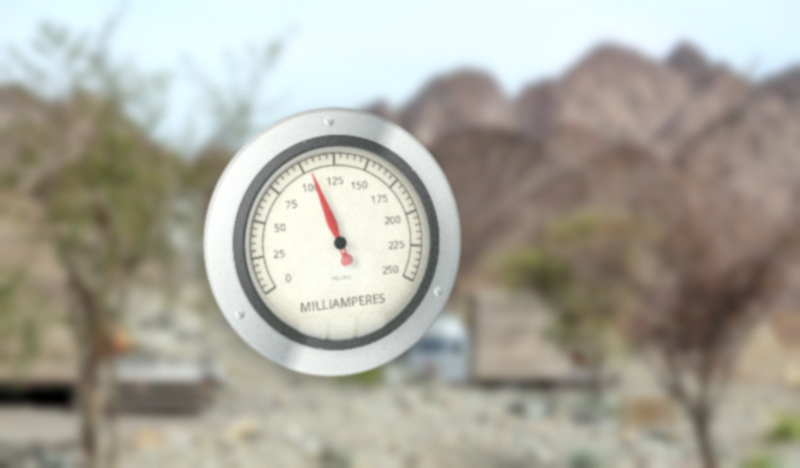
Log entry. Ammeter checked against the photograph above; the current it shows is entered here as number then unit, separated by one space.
105 mA
